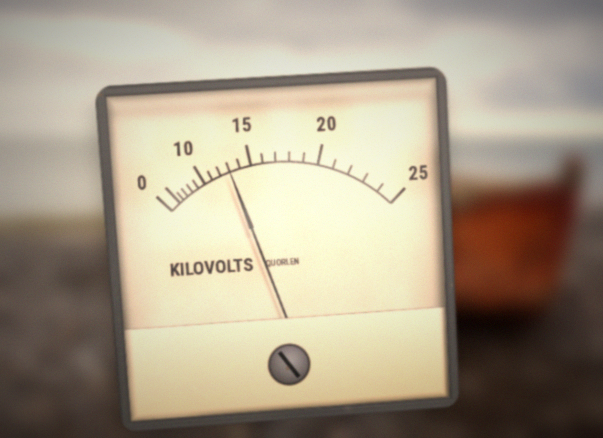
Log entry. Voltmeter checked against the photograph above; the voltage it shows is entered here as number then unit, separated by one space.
13 kV
